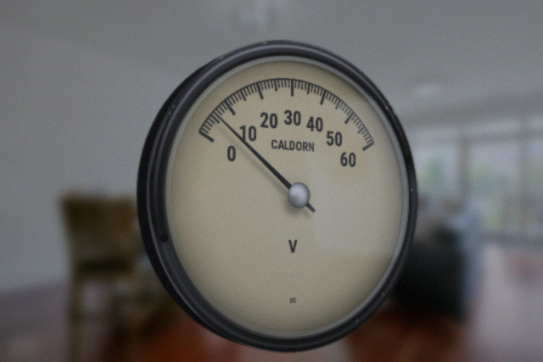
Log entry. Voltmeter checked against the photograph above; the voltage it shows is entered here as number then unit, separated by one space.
5 V
